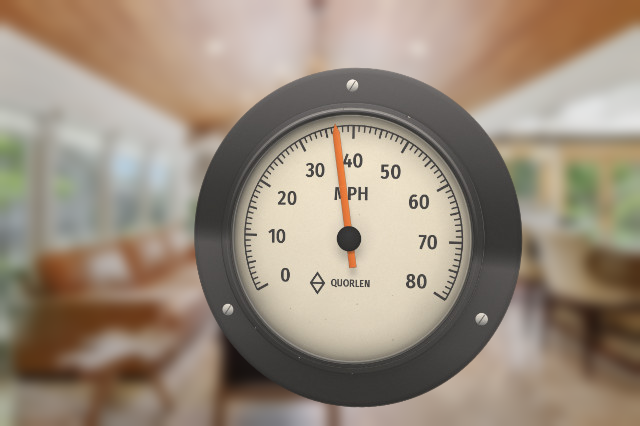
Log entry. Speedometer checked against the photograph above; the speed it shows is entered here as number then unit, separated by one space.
37 mph
